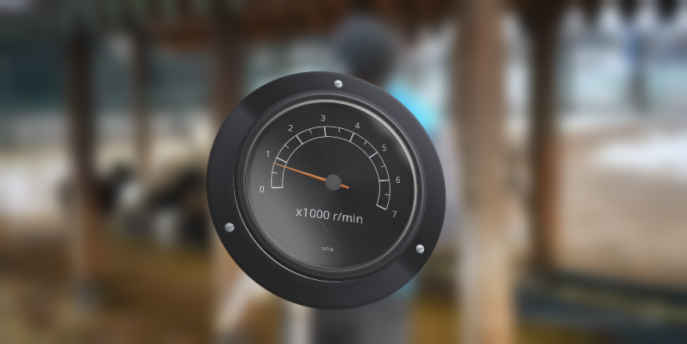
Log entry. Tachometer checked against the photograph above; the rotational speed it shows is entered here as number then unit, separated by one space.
750 rpm
